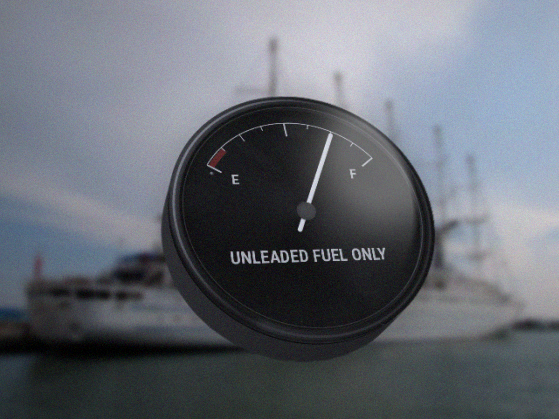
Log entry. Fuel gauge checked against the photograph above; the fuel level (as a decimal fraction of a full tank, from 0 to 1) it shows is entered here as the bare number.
0.75
